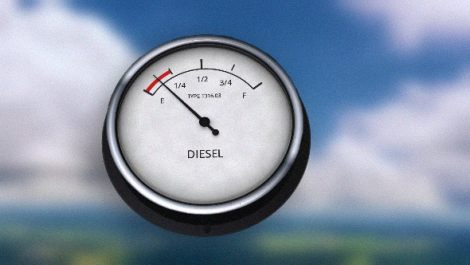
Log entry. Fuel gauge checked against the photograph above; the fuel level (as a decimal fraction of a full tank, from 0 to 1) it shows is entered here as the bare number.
0.125
